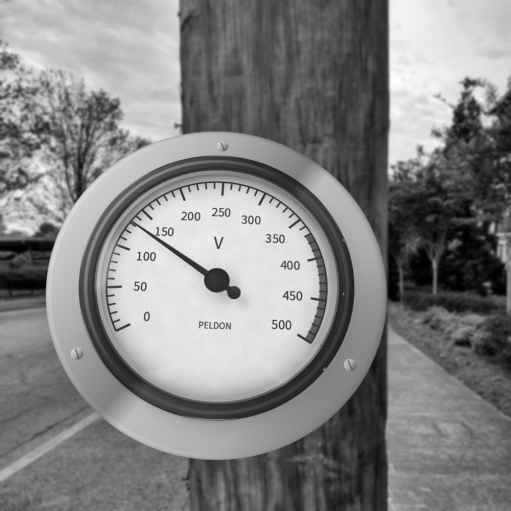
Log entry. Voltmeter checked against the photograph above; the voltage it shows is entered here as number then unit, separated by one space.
130 V
